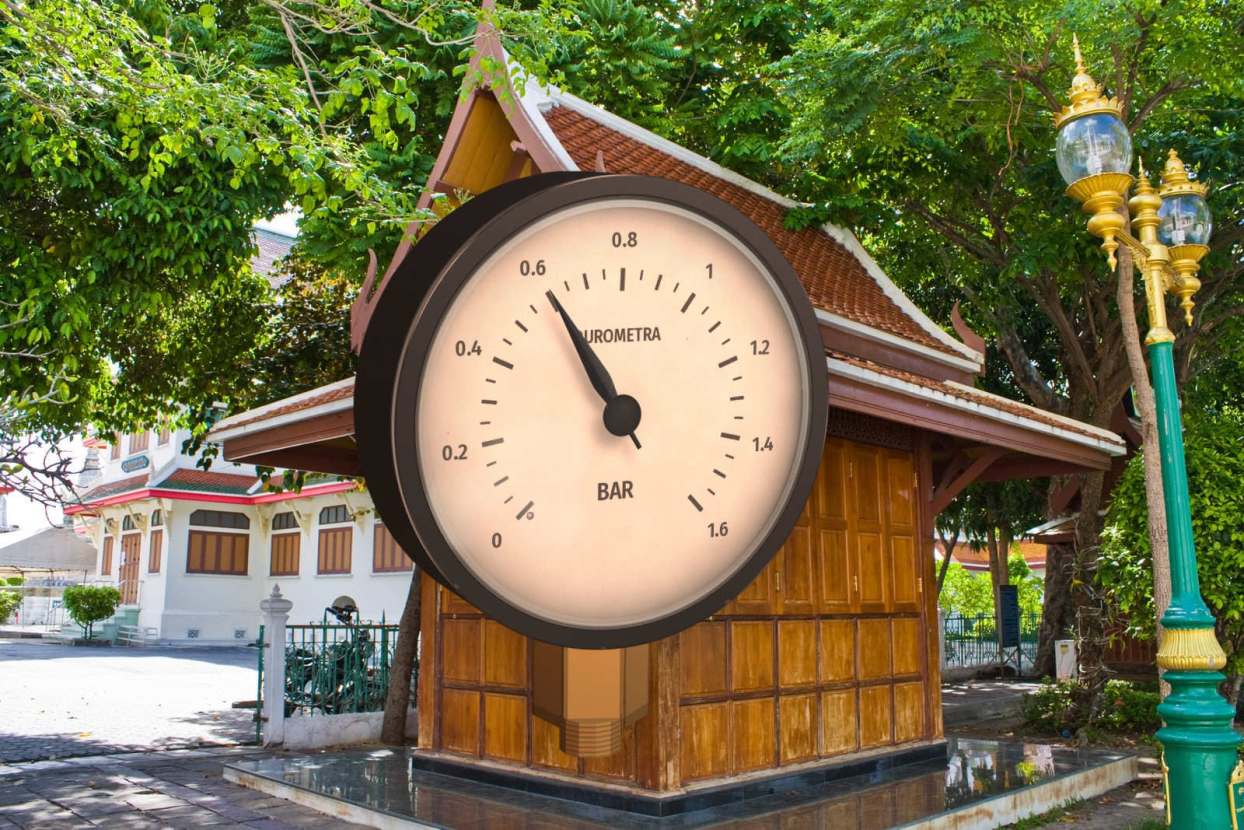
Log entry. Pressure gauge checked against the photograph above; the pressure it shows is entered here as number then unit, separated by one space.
0.6 bar
